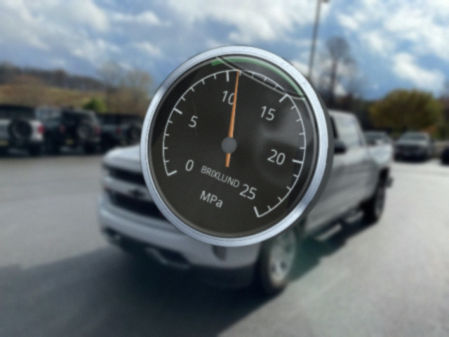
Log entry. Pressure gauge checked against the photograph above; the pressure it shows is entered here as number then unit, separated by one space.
11 MPa
